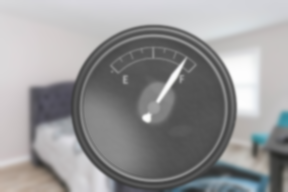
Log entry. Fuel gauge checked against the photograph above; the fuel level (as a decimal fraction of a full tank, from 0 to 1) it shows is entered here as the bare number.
0.875
